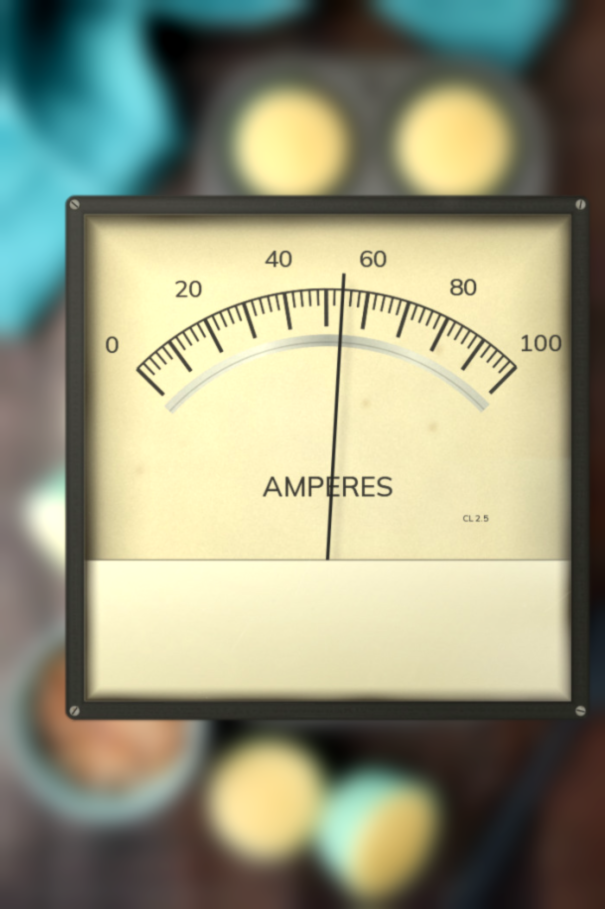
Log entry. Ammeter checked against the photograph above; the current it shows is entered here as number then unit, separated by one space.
54 A
